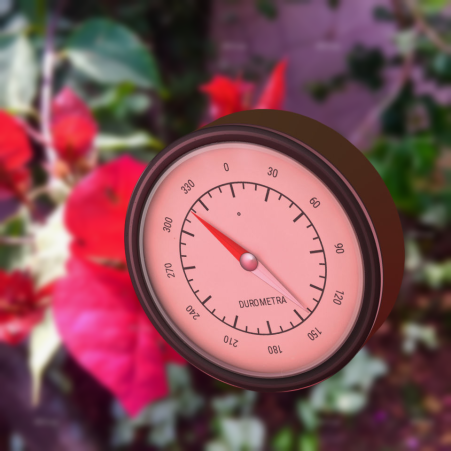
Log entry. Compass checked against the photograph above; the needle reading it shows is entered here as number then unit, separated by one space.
320 °
